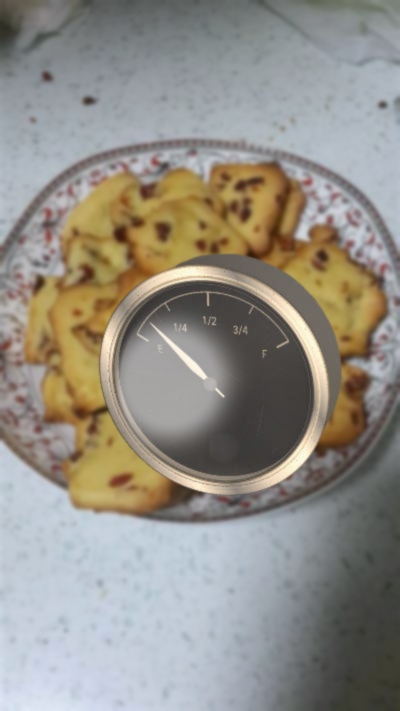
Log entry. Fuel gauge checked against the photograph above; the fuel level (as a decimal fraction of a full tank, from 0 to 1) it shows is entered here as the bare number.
0.125
